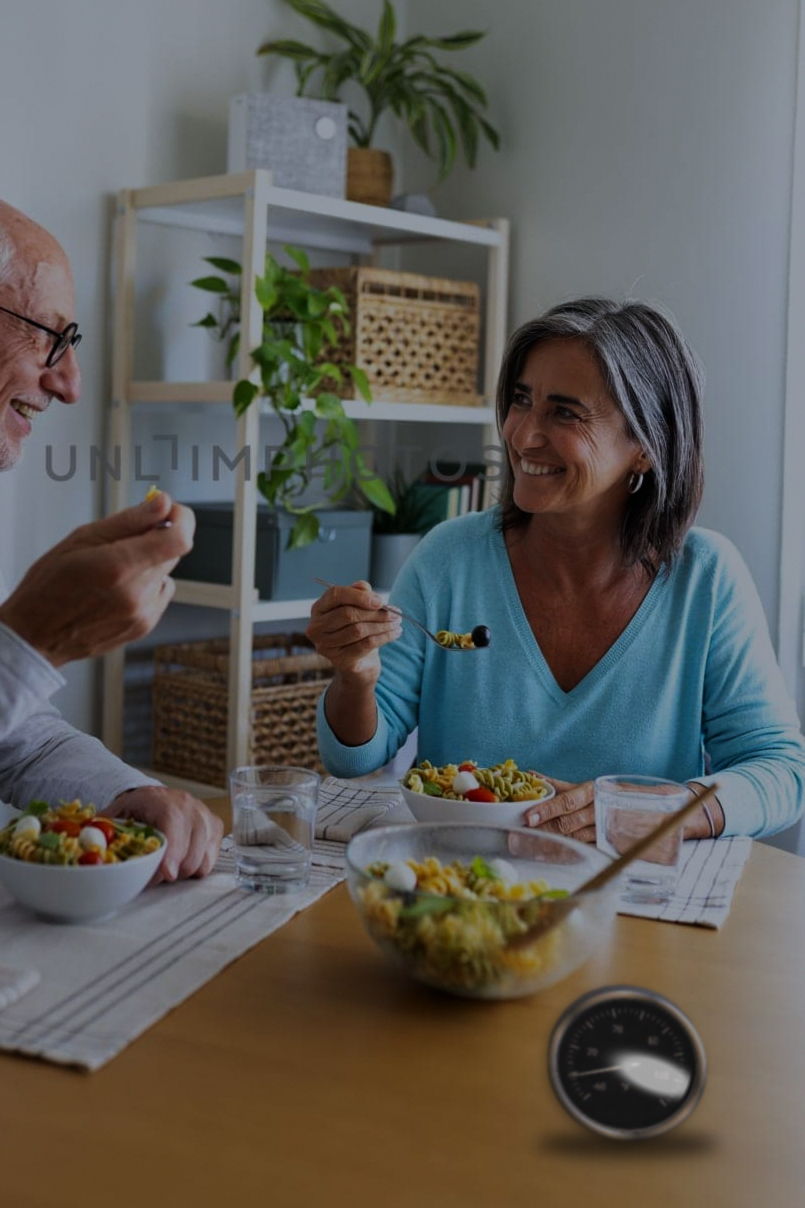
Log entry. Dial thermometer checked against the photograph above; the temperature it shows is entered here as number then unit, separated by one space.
-40 °F
